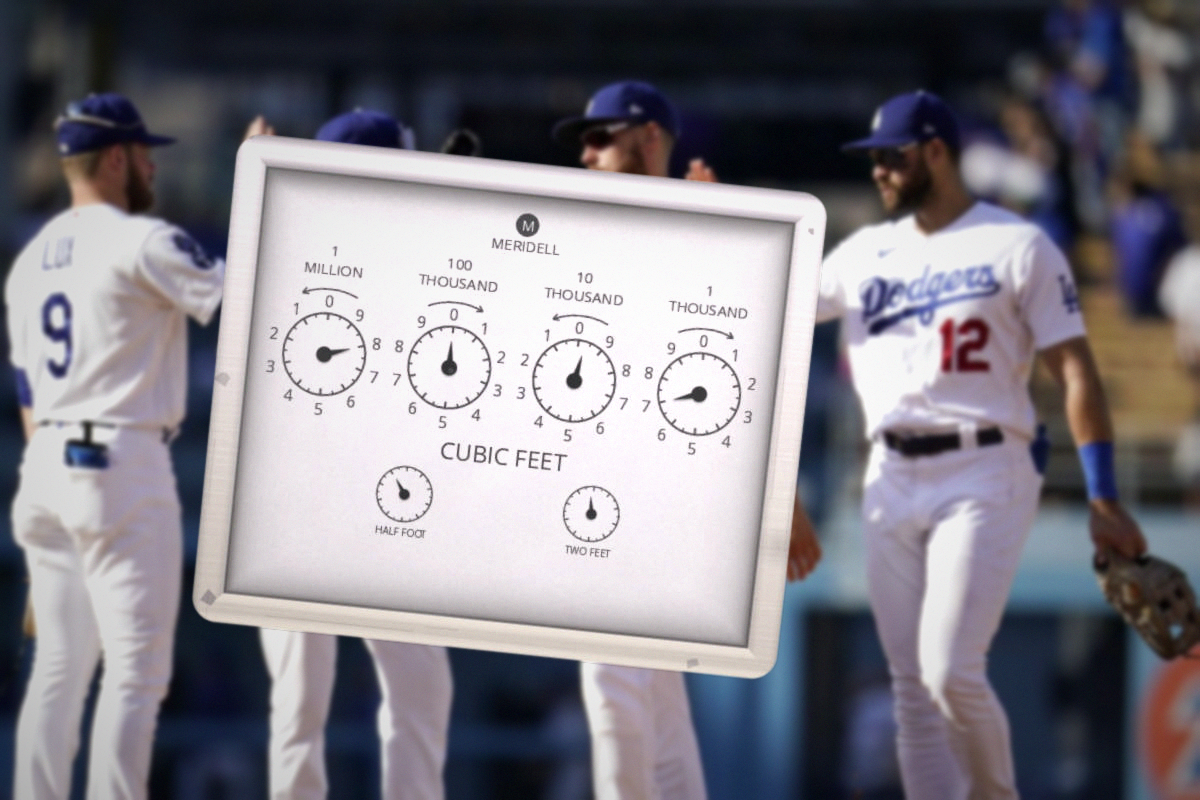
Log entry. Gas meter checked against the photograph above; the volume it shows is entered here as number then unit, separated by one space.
799700 ft³
